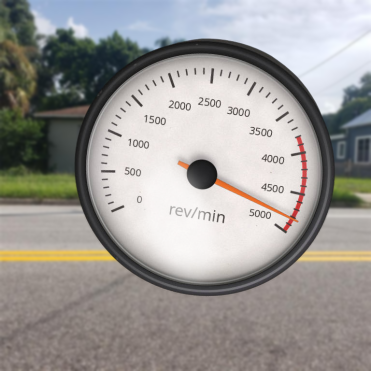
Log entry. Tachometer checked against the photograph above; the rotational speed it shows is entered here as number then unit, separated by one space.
4800 rpm
